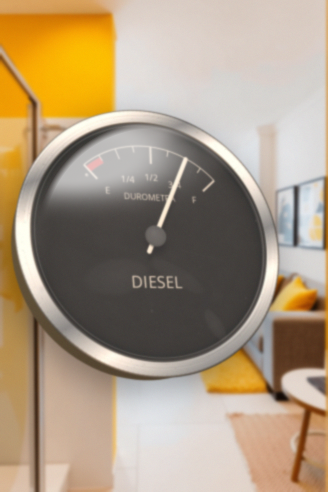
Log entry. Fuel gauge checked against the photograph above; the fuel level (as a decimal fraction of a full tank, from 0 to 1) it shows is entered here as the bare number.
0.75
